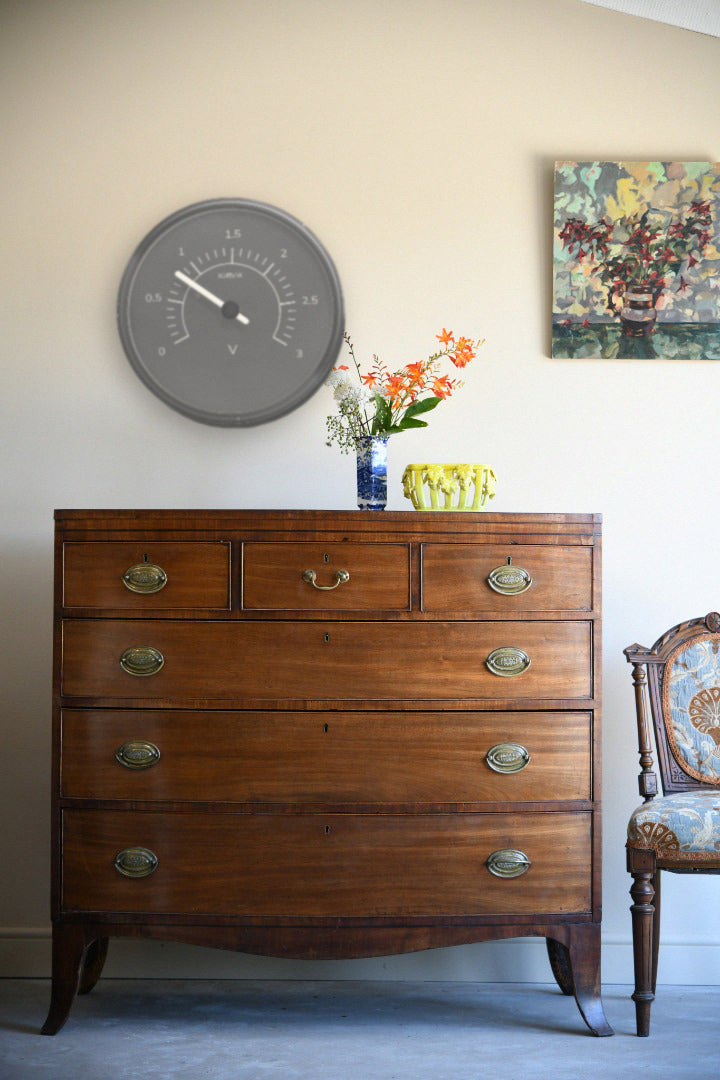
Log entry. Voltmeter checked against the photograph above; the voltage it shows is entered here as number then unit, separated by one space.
0.8 V
